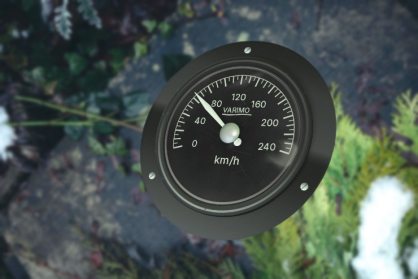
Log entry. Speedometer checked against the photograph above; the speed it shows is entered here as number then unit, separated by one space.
65 km/h
